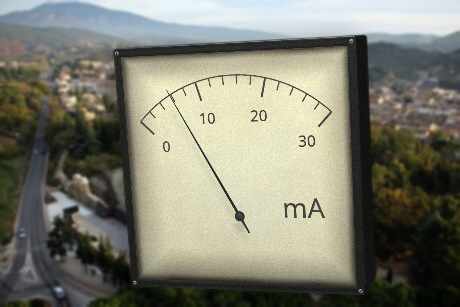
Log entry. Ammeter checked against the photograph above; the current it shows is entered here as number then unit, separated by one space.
6 mA
